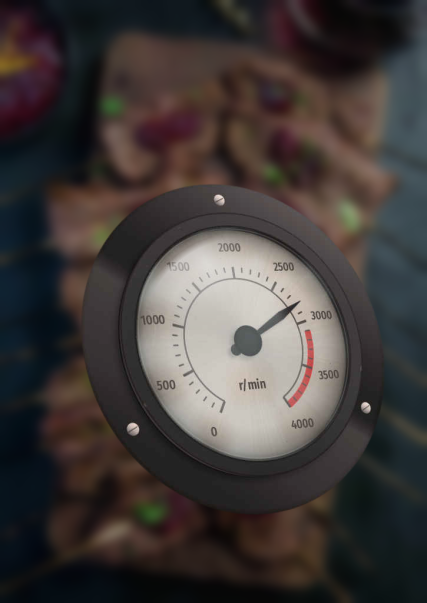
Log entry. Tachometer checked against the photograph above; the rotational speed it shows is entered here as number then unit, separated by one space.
2800 rpm
